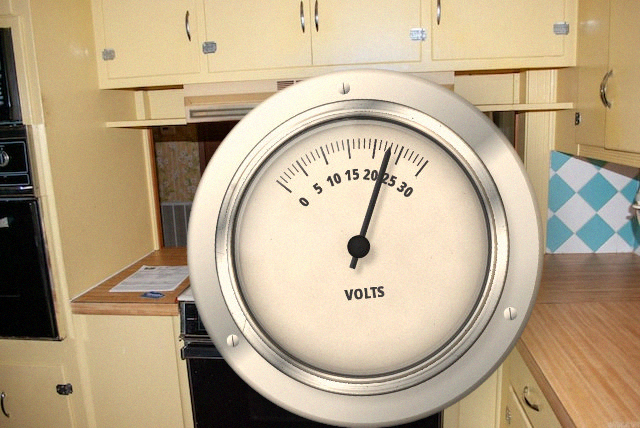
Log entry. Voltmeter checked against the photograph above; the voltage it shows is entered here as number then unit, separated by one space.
23 V
